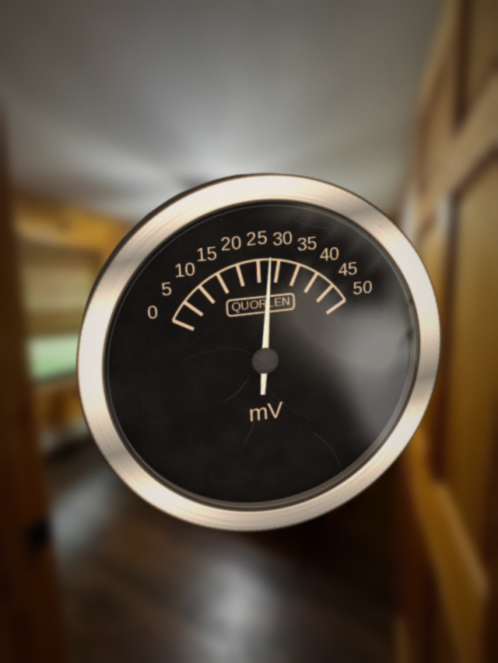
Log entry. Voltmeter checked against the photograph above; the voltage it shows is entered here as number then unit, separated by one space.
27.5 mV
